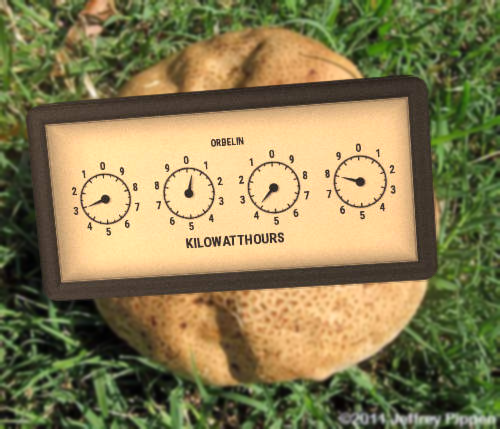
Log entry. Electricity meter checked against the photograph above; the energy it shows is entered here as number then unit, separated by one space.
3038 kWh
